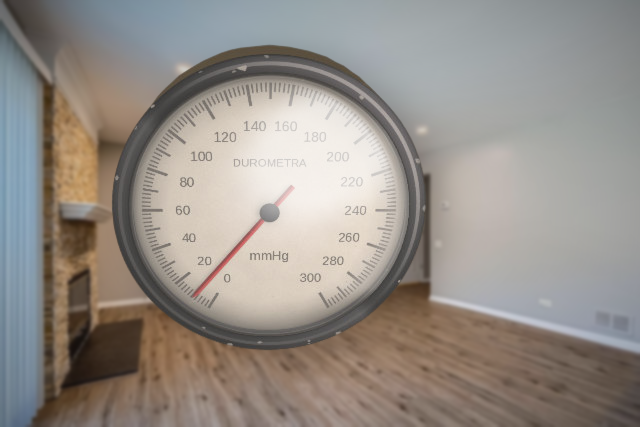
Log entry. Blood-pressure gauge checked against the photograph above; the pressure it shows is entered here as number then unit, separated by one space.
10 mmHg
